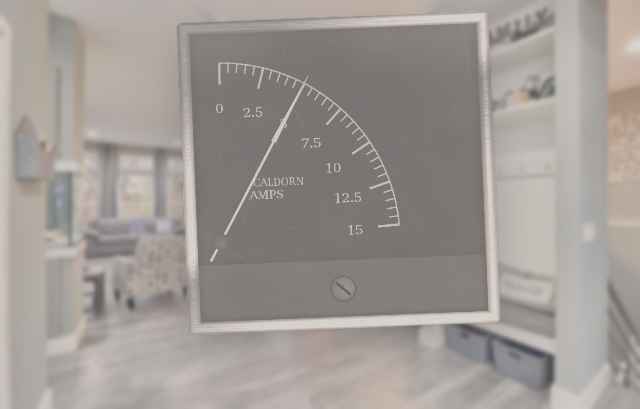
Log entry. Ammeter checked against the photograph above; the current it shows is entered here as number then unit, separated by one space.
5 A
